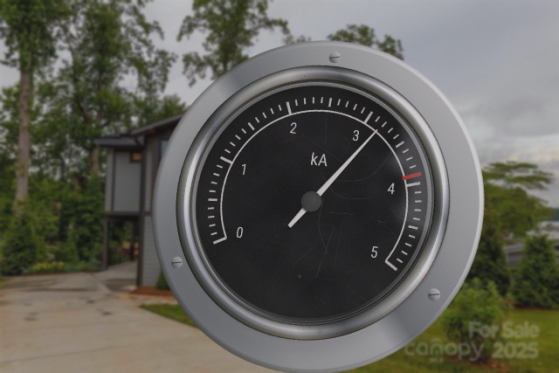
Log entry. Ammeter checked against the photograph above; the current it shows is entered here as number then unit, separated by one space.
3.2 kA
